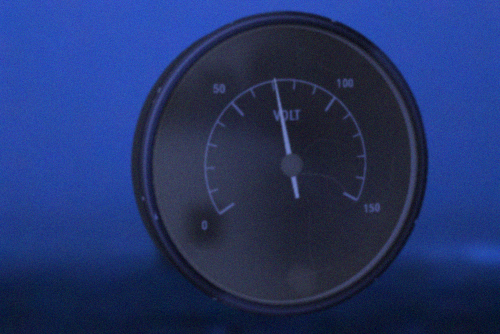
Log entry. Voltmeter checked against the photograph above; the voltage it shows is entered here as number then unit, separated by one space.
70 V
